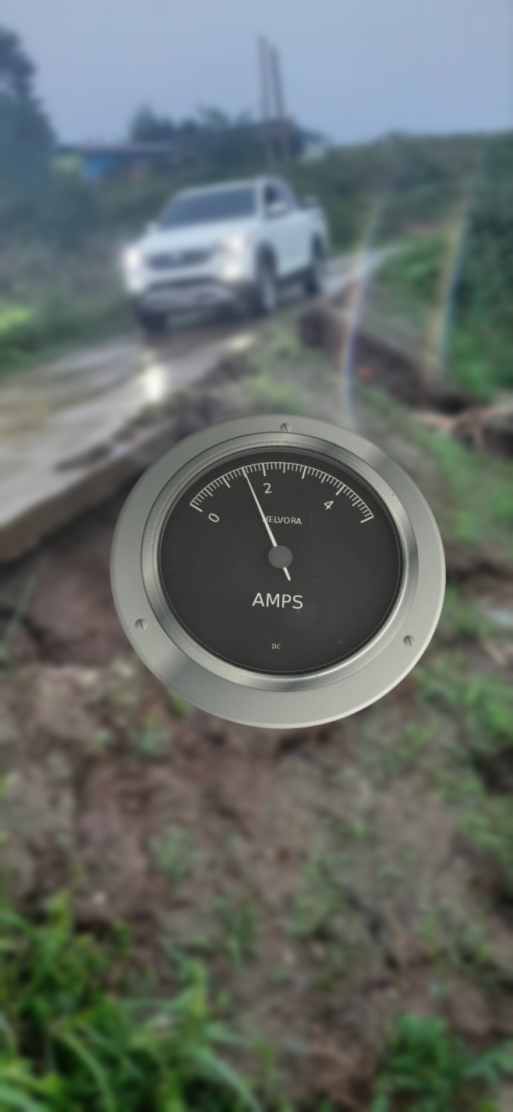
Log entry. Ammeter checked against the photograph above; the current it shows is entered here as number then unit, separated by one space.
1.5 A
